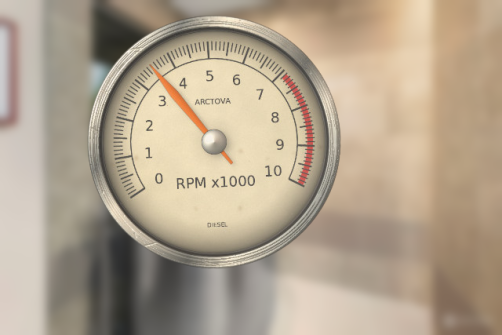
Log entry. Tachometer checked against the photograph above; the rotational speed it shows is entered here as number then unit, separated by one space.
3500 rpm
